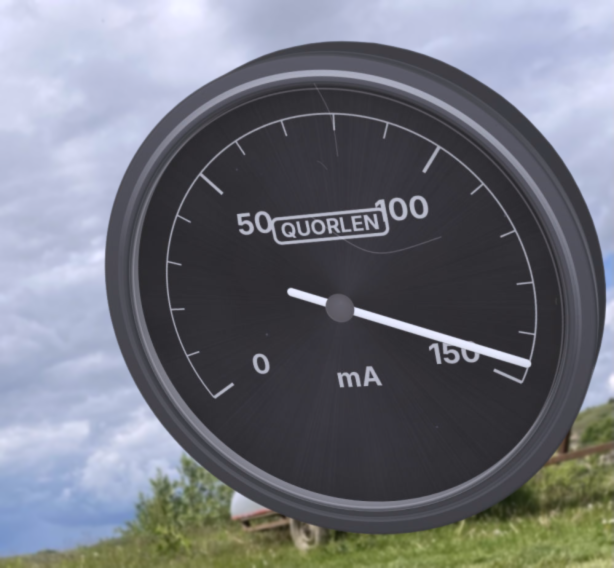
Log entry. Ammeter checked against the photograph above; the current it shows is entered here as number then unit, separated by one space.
145 mA
